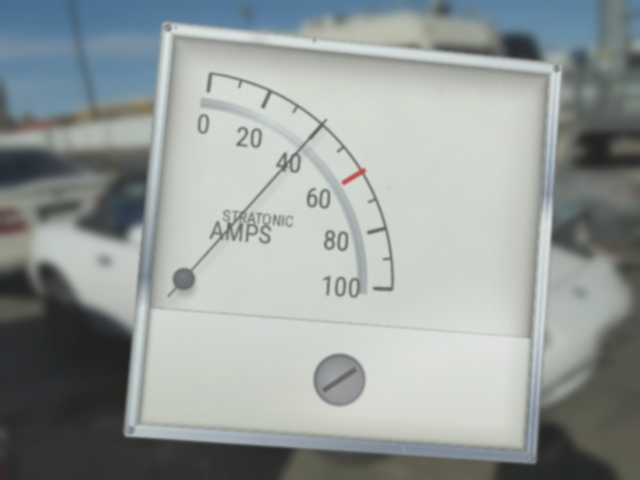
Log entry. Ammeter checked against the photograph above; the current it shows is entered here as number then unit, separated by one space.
40 A
